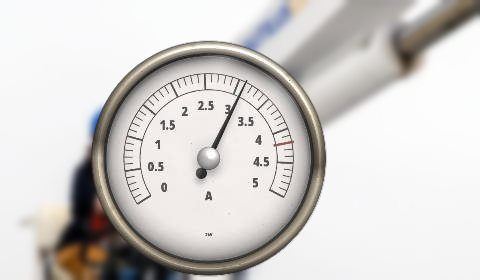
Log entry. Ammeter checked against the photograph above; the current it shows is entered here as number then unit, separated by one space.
3.1 A
